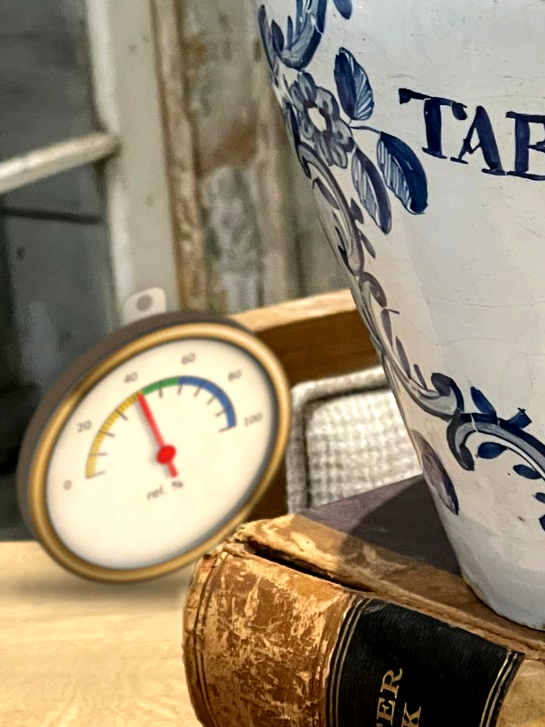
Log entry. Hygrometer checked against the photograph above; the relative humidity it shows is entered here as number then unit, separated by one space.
40 %
